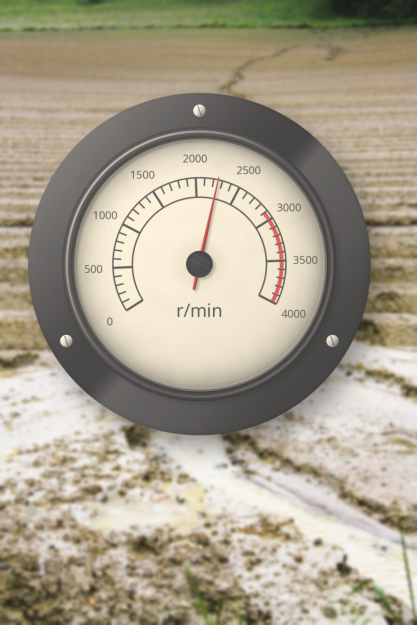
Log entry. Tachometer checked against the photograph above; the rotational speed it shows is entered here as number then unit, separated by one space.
2250 rpm
